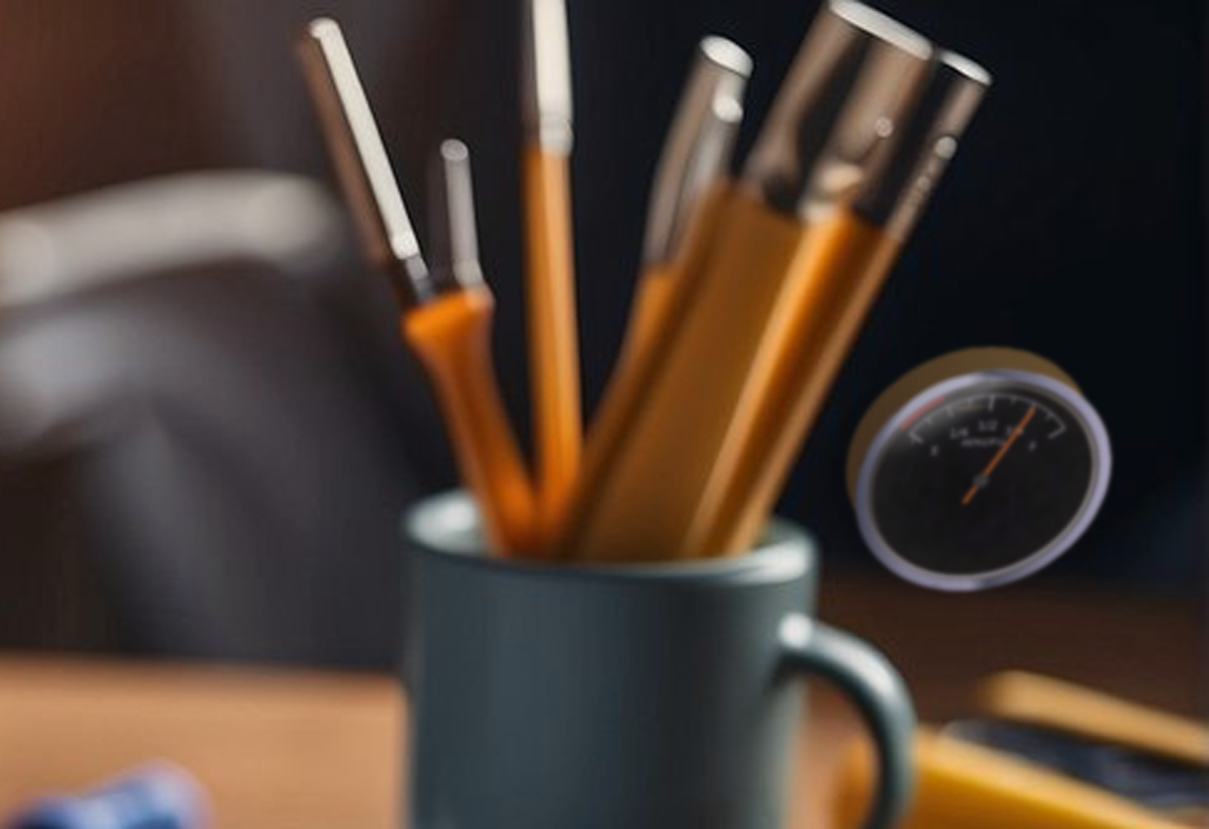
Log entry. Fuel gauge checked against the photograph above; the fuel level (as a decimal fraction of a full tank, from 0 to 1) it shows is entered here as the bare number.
0.75
